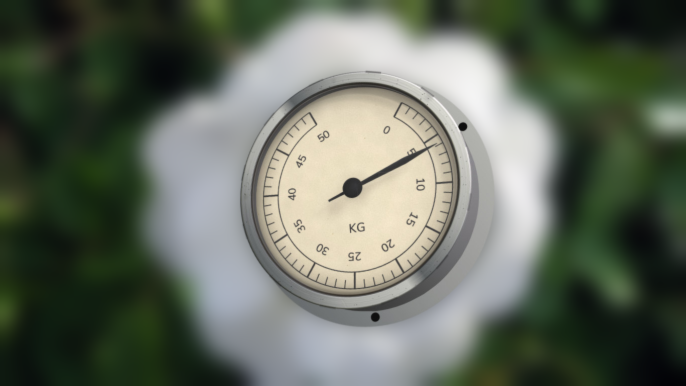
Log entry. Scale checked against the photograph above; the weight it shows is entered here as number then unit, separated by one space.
6 kg
